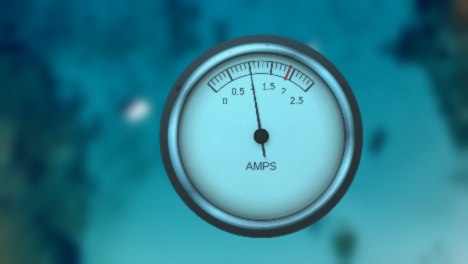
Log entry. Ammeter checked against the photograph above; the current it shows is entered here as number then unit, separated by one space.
1 A
